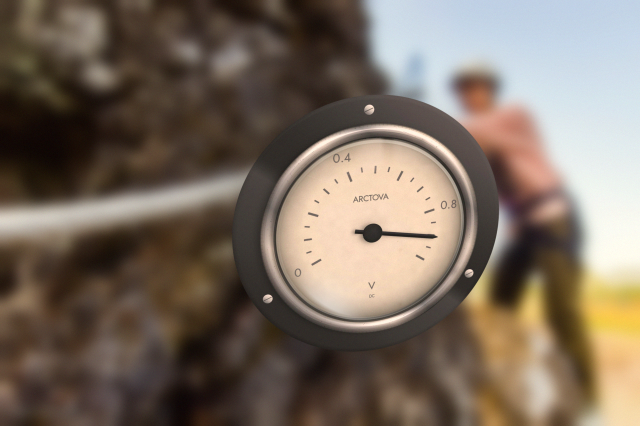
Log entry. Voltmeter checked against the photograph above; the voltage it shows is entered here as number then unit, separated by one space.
0.9 V
